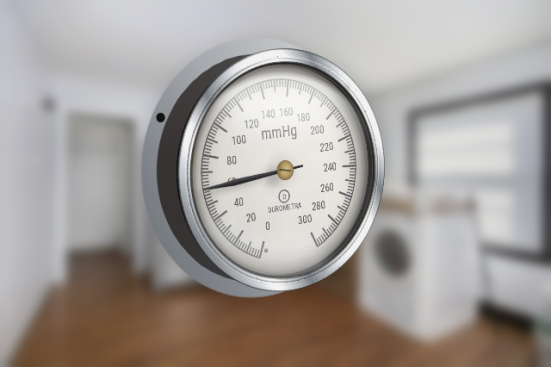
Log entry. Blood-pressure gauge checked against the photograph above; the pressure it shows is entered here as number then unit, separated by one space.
60 mmHg
